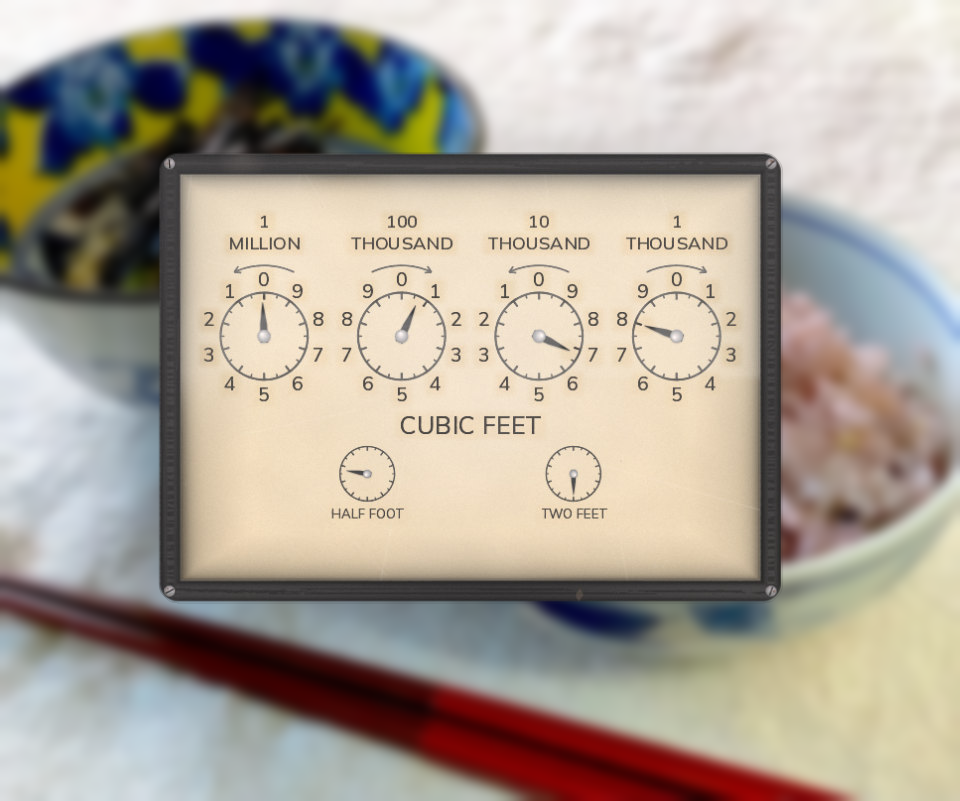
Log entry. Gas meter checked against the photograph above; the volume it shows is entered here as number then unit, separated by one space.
6800 ft³
